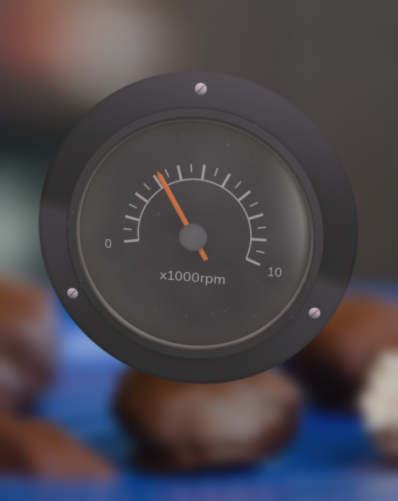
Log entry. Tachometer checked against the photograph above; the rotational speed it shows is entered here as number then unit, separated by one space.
3250 rpm
